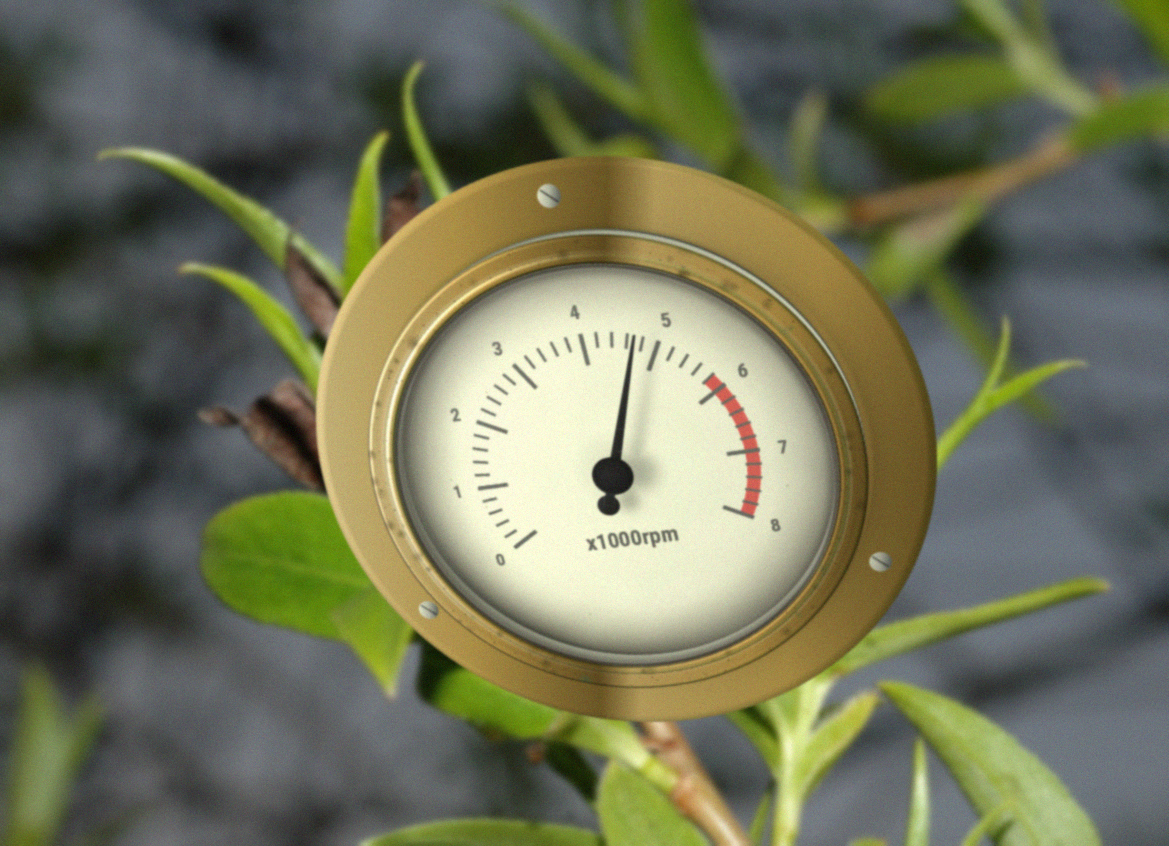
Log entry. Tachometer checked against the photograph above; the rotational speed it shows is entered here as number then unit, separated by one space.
4700 rpm
